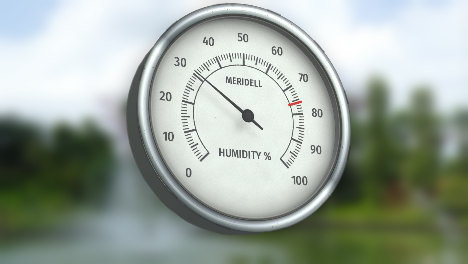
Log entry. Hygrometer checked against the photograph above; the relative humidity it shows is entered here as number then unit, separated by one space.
30 %
